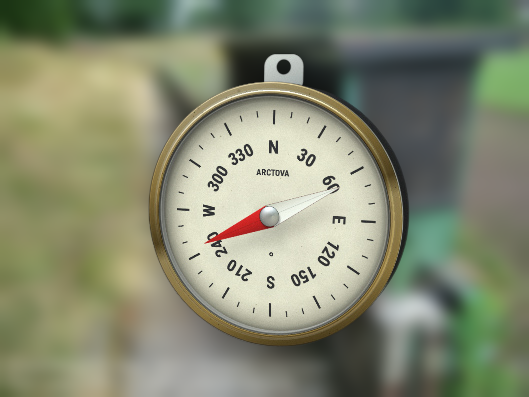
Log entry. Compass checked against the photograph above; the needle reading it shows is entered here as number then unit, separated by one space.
245 °
